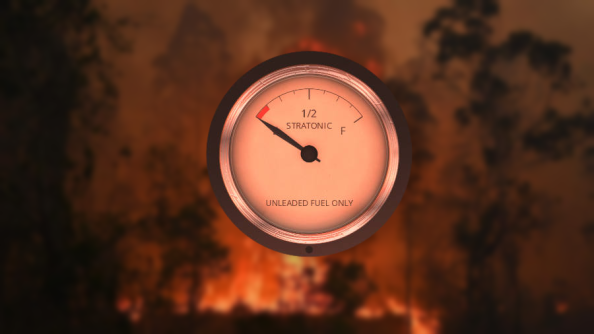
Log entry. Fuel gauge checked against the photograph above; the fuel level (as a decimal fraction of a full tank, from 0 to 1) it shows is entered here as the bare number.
0
